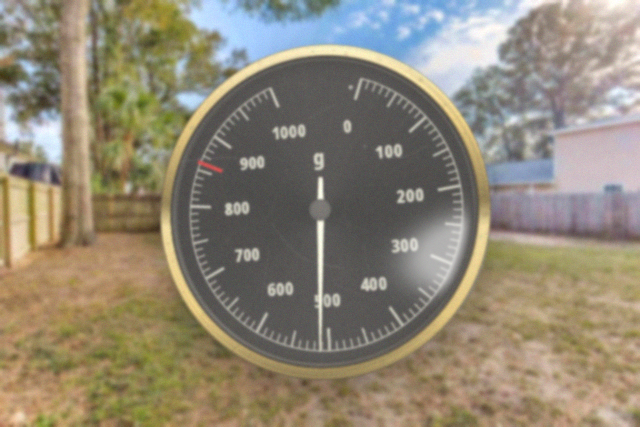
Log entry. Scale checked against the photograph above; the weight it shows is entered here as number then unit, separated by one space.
510 g
